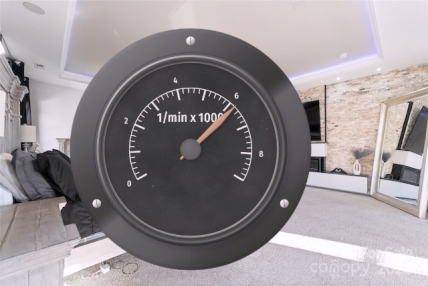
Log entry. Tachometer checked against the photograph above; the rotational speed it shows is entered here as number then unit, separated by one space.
6200 rpm
